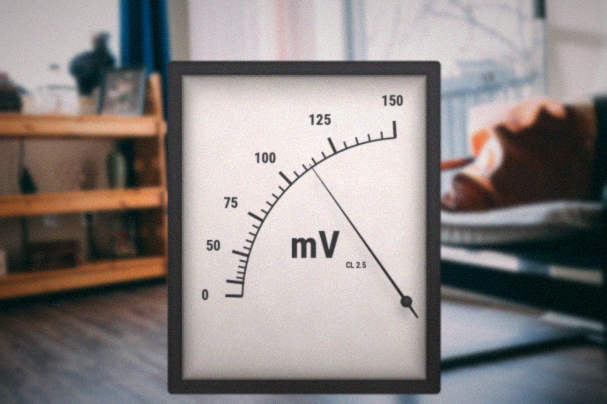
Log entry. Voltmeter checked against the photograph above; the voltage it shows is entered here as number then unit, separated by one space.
112.5 mV
